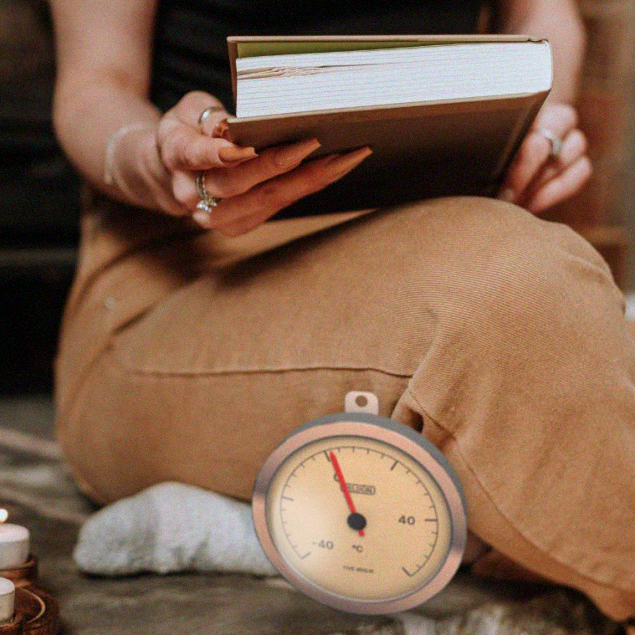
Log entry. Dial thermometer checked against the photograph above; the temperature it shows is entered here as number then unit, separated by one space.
2 °C
